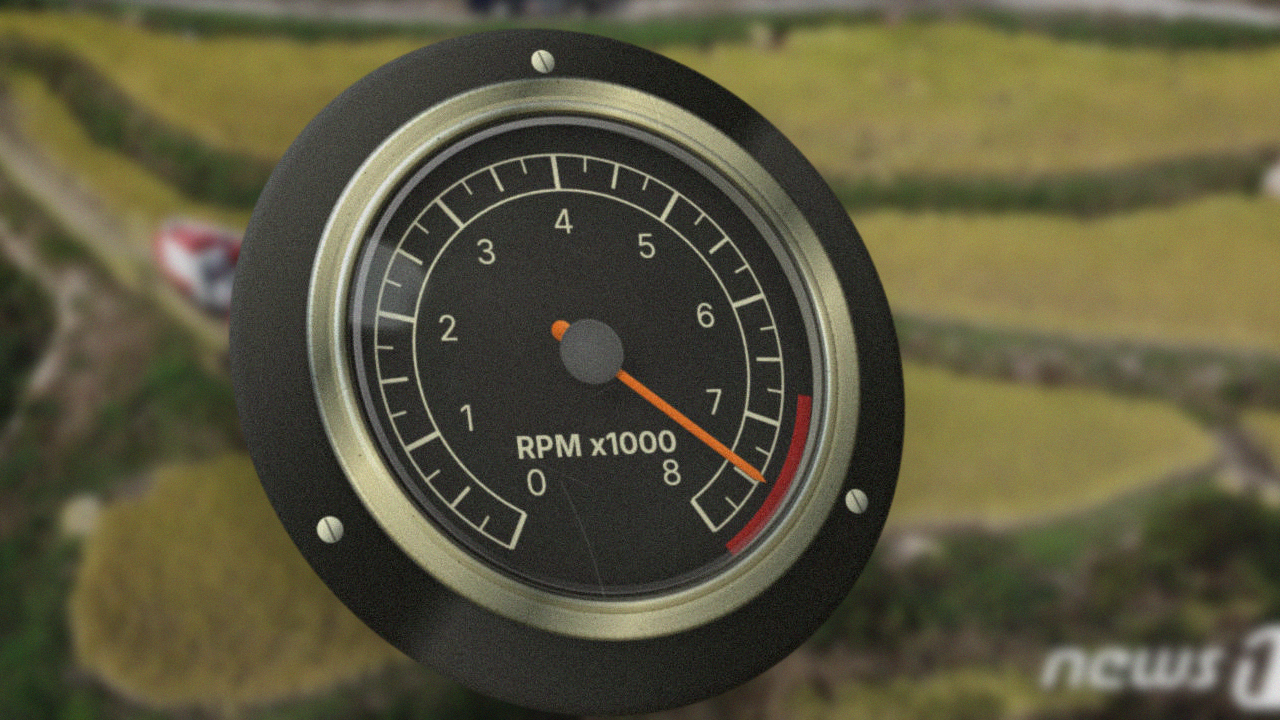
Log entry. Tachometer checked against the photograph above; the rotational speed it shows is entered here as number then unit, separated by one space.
7500 rpm
